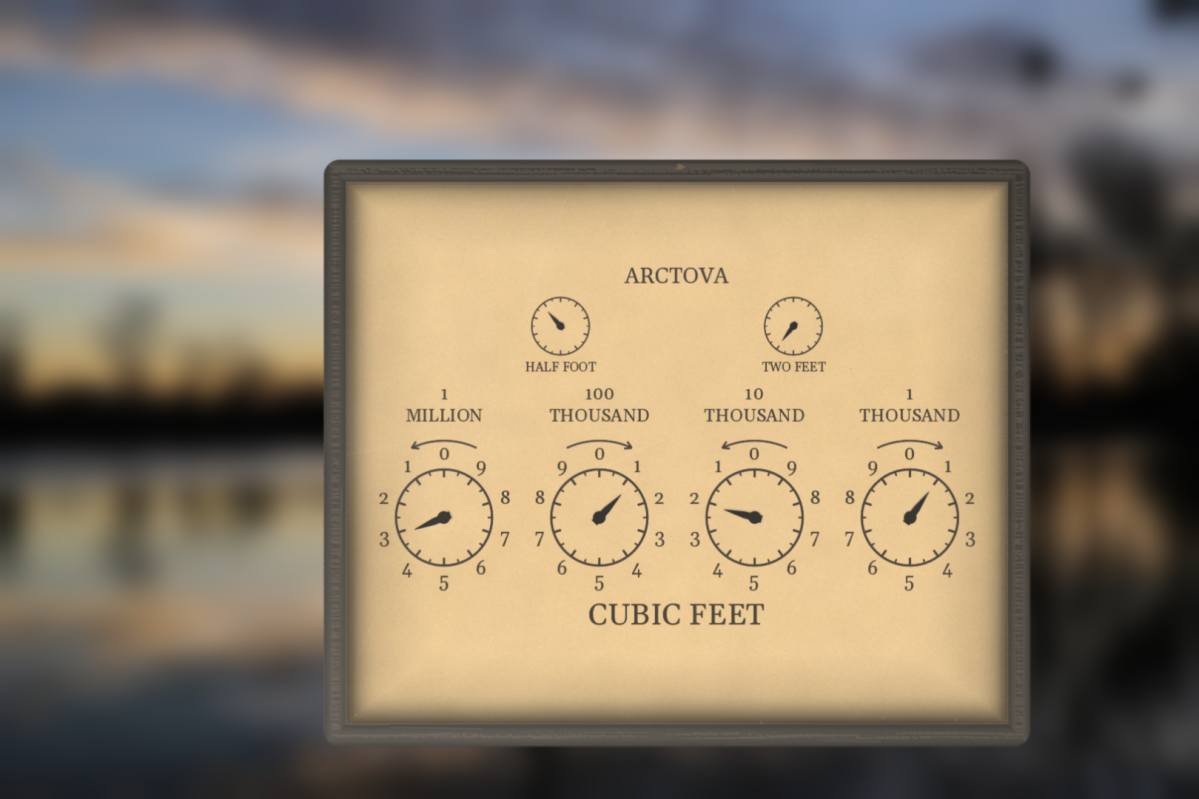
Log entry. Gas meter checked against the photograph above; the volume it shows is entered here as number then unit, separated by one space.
312100 ft³
